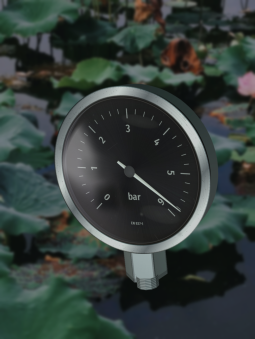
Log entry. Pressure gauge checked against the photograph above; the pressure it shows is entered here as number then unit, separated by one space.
5.8 bar
